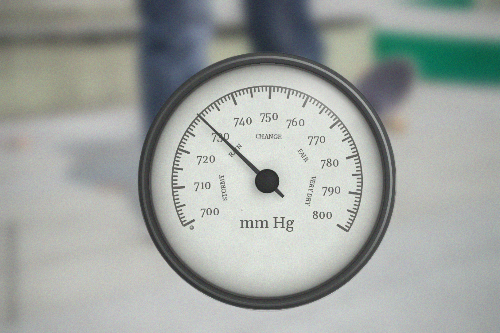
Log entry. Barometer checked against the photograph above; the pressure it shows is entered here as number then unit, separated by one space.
730 mmHg
